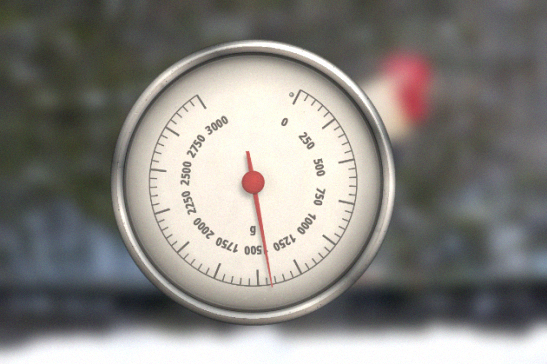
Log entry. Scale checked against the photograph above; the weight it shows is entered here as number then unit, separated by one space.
1425 g
